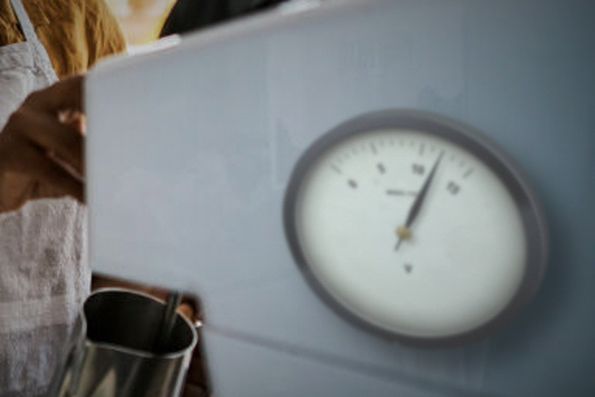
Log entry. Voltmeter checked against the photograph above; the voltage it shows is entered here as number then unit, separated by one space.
12 V
